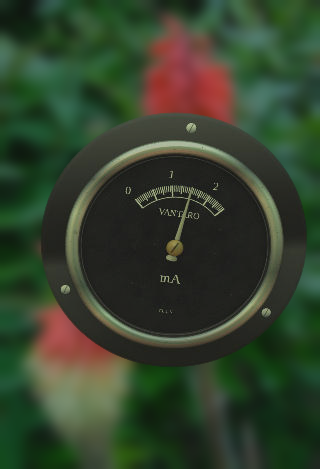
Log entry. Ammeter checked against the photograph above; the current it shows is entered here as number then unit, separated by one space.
1.5 mA
